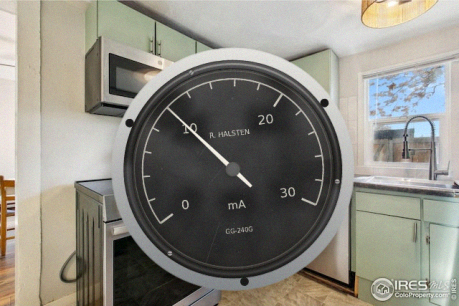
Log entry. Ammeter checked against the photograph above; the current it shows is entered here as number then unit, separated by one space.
10 mA
